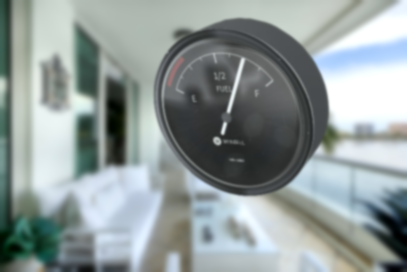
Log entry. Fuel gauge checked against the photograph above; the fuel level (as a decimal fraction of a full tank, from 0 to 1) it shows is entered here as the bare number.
0.75
